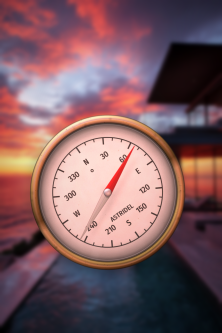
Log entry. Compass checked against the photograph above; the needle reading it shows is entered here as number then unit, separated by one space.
65 °
